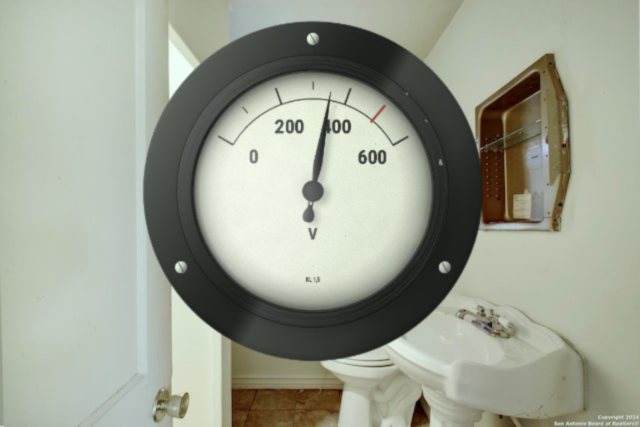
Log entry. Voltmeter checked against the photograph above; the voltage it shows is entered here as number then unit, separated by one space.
350 V
